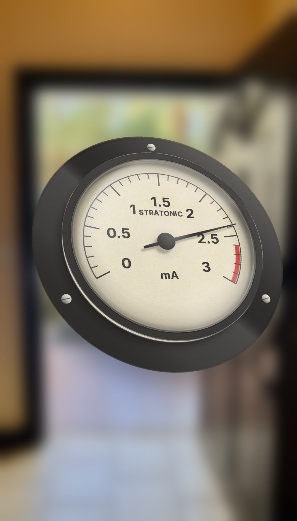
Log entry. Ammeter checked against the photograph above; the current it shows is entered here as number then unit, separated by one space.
2.4 mA
